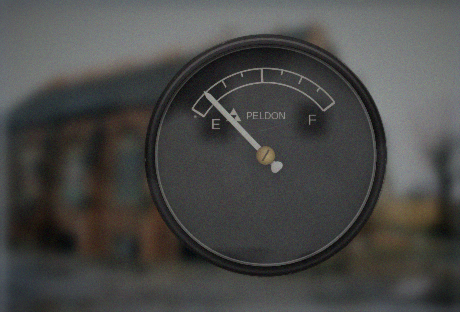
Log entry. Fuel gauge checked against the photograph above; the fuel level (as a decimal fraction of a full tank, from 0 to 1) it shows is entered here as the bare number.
0.125
